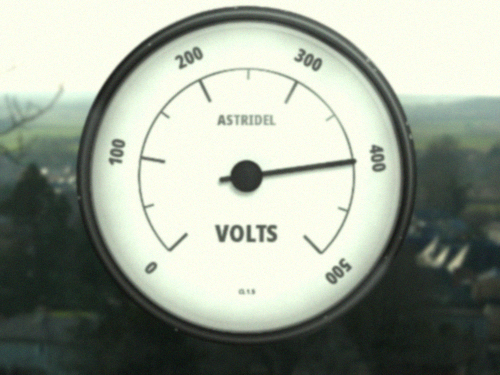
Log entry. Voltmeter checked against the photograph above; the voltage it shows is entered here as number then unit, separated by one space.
400 V
